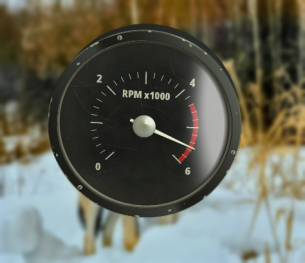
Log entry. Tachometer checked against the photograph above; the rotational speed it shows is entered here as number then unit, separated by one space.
5500 rpm
